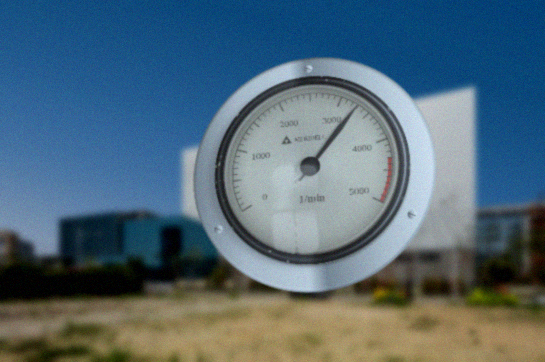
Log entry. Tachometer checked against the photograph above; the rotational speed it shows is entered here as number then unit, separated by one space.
3300 rpm
